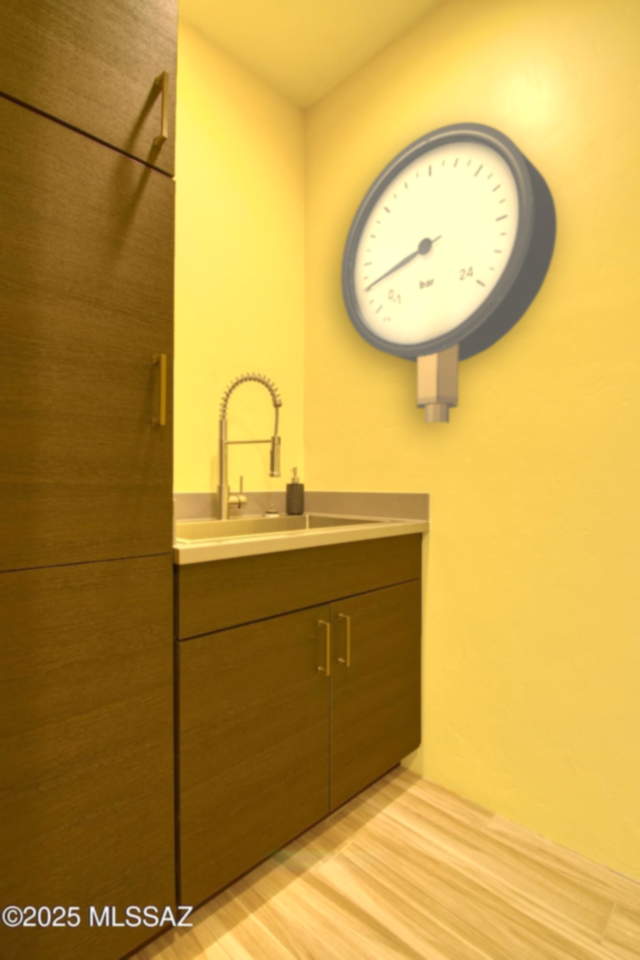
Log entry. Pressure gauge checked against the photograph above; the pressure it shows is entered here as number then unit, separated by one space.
2 bar
